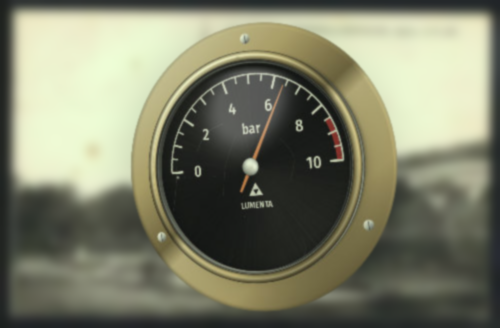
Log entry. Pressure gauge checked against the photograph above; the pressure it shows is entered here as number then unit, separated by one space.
6.5 bar
